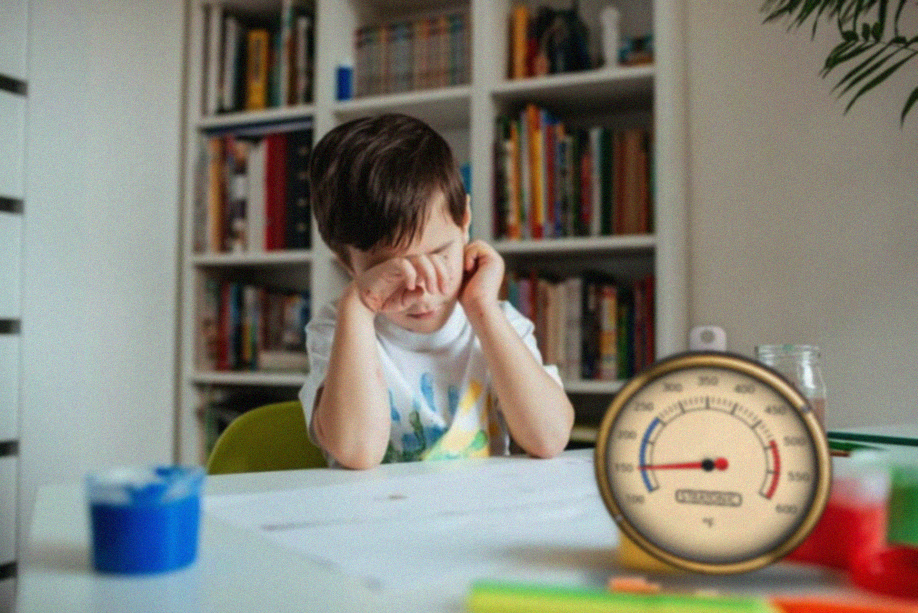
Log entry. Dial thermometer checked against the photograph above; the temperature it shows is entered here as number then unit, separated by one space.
150 °F
